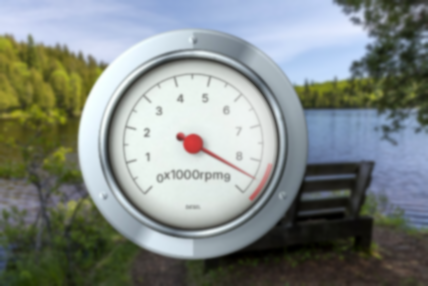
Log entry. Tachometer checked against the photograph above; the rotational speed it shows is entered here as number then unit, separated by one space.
8500 rpm
